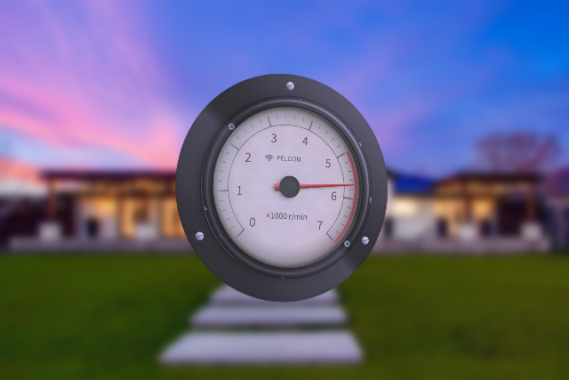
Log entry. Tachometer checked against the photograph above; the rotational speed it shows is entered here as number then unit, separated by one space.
5700 rpm
